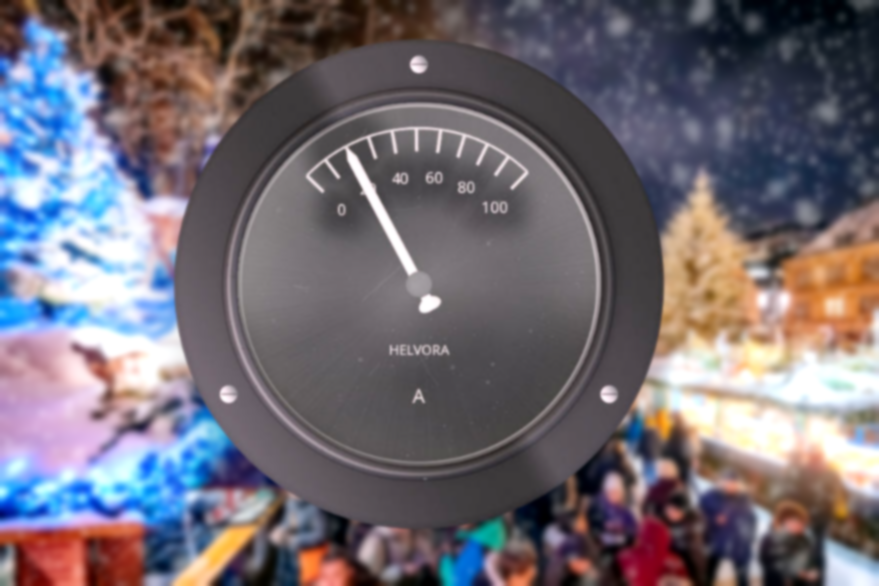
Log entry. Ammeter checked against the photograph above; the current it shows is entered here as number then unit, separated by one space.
20 A
